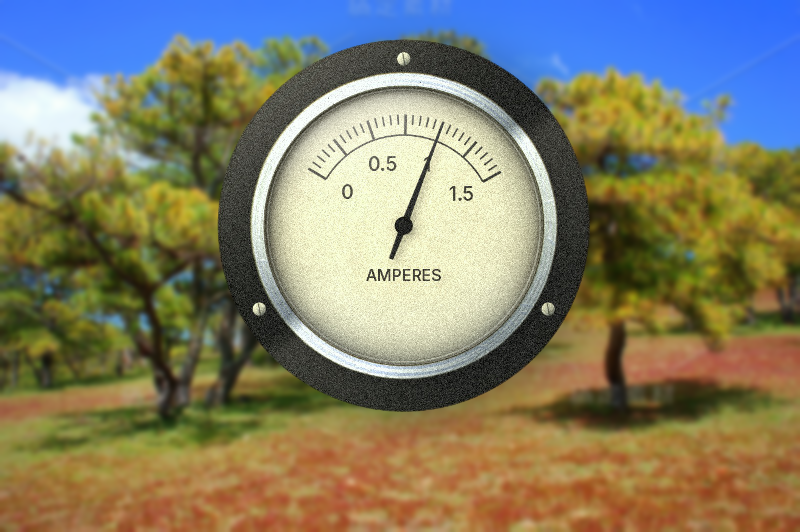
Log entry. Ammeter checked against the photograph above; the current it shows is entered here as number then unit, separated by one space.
1 A
